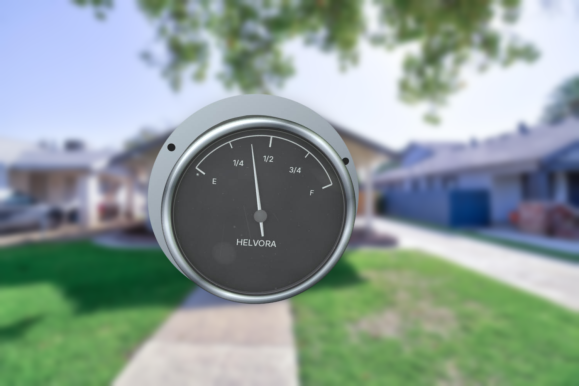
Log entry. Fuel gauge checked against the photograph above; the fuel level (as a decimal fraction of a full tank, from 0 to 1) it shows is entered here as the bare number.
0.375
